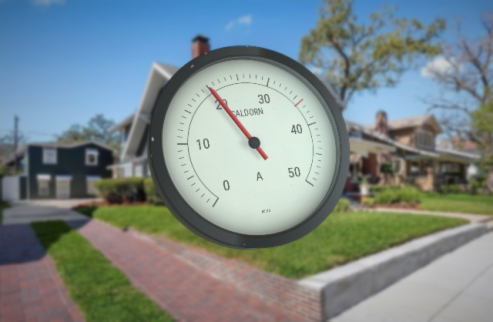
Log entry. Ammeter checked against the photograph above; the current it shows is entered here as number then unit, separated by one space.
20 A
